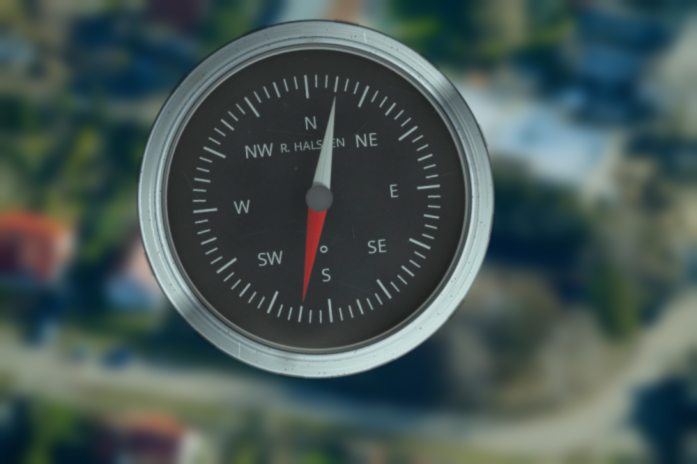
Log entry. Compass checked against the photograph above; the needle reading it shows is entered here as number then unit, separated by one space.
195 °
